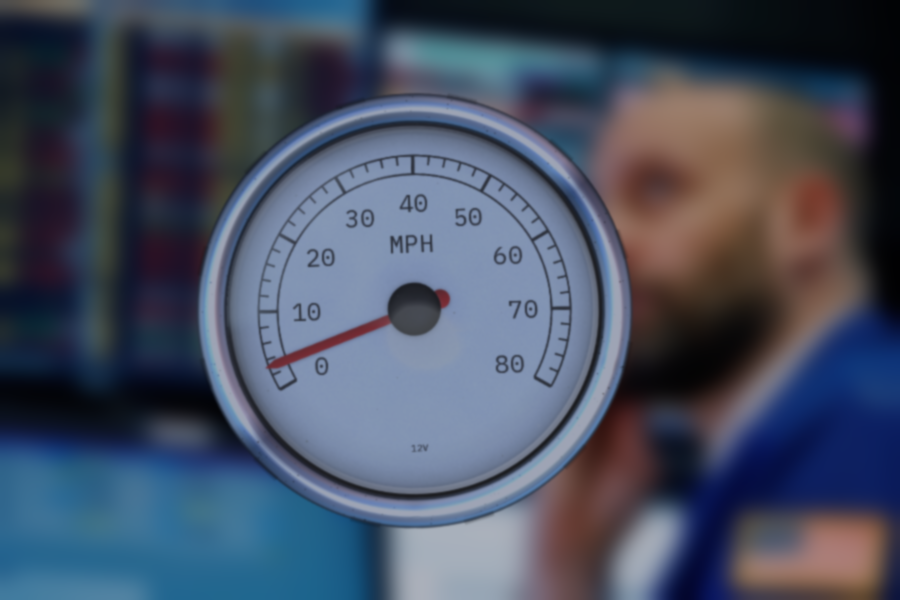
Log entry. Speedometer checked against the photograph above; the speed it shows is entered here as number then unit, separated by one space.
3 mph
